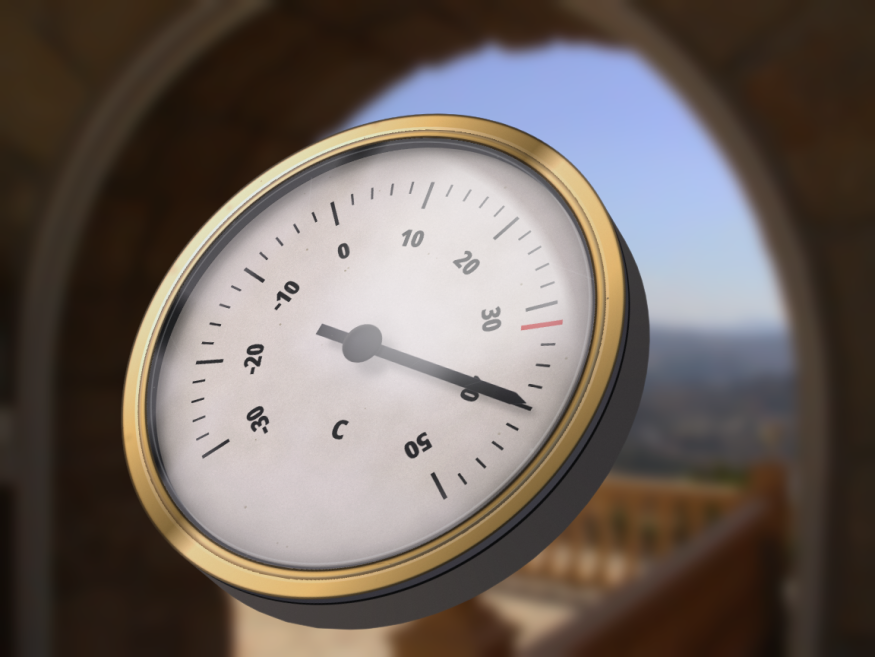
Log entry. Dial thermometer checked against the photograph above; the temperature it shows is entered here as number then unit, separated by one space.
40 °C
